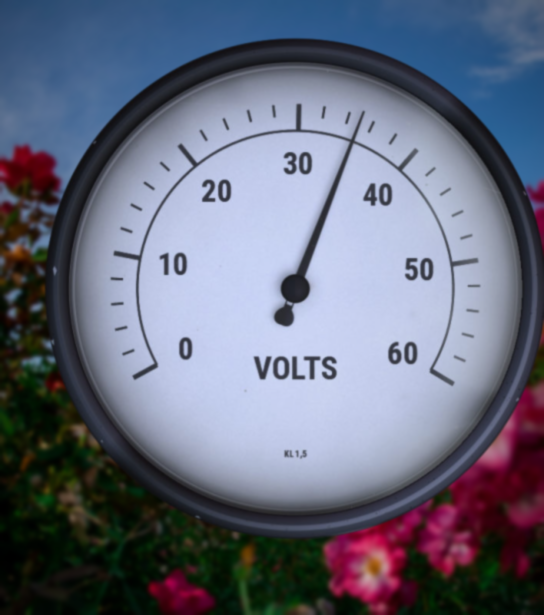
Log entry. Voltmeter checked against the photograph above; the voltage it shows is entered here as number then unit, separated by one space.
35 V
